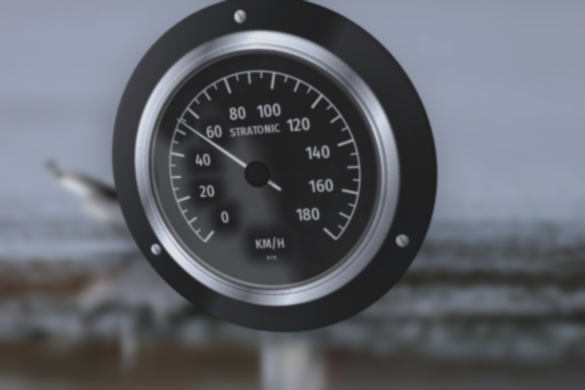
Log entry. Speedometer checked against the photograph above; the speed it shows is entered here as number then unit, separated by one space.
55 km/h
